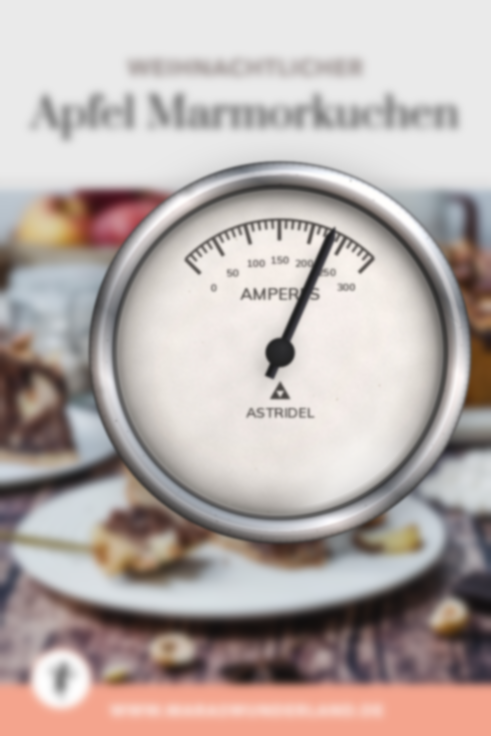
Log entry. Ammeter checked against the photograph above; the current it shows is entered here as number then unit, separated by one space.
230 A
